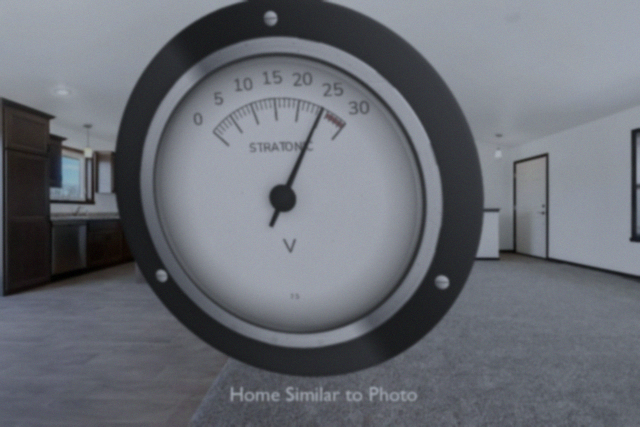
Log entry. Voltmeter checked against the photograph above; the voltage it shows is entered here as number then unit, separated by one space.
25 V
